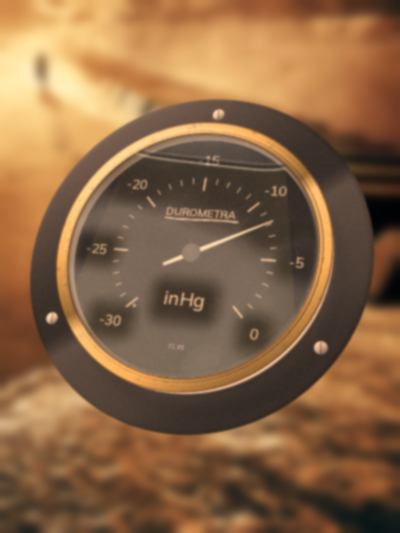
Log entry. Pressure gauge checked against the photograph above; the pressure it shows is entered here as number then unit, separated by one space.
-8 inHg
